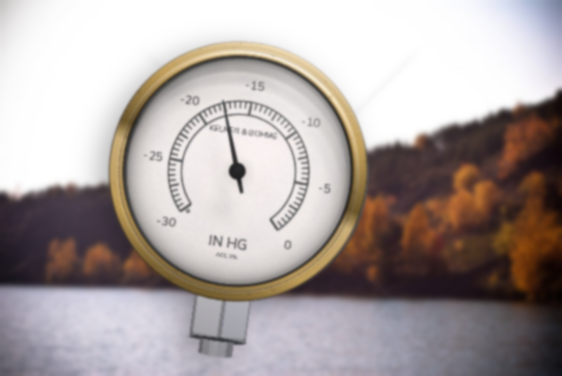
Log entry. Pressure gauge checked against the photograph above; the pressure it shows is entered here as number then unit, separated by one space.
-17.5 inHg
